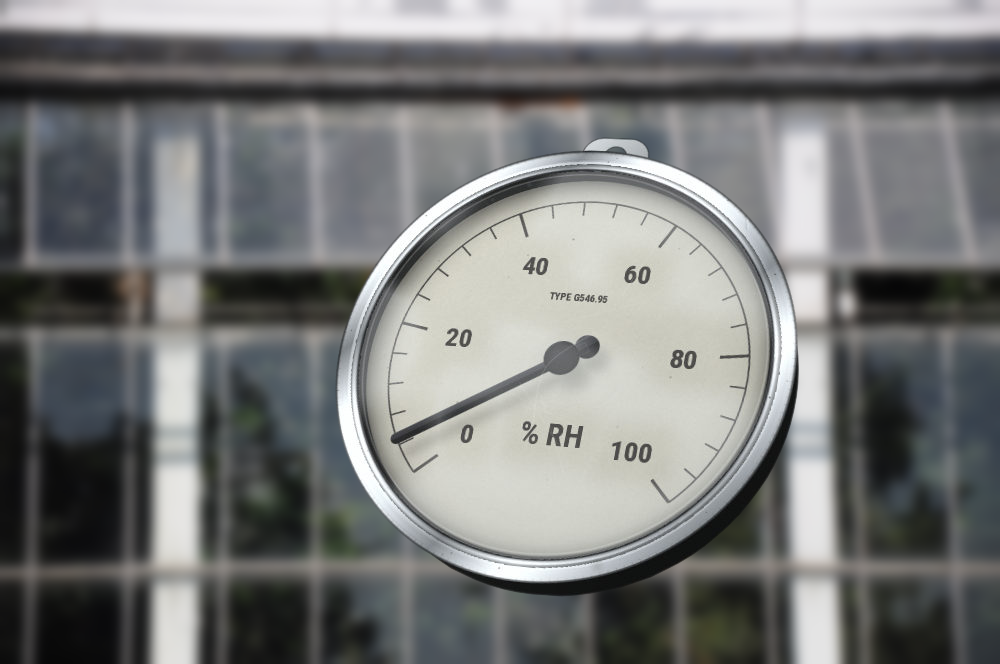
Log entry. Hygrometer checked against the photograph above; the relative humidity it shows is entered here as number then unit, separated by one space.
4 %
